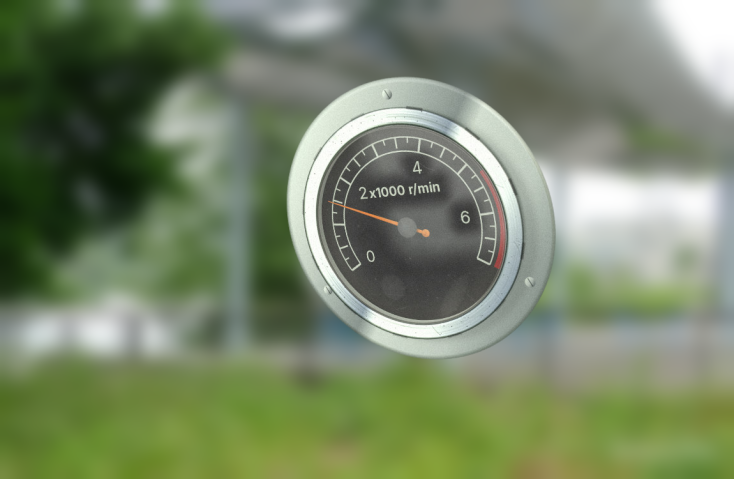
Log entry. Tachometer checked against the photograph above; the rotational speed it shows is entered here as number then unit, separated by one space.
1500 rpm
